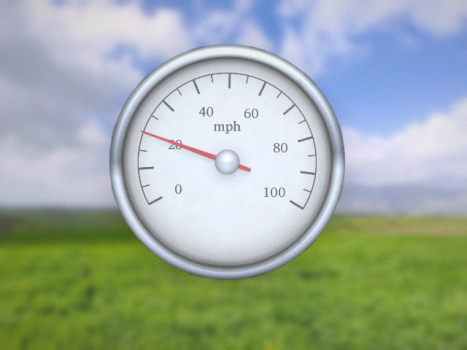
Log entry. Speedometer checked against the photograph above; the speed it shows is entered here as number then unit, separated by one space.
20 mph
